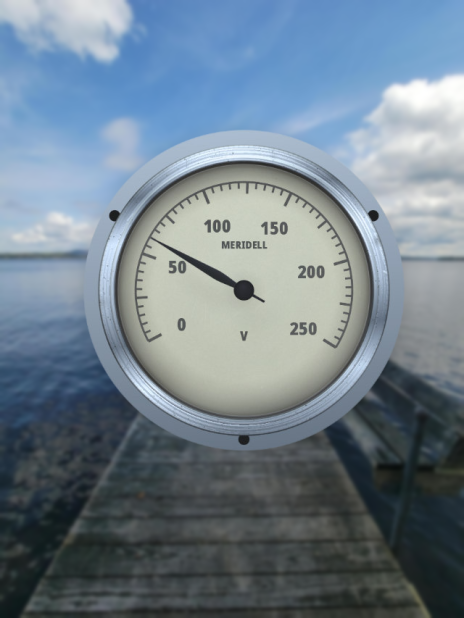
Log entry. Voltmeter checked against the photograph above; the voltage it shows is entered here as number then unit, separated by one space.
60 V
